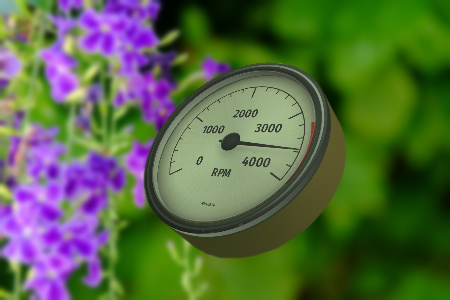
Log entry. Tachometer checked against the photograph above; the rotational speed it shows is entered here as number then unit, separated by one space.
3600 rpm
